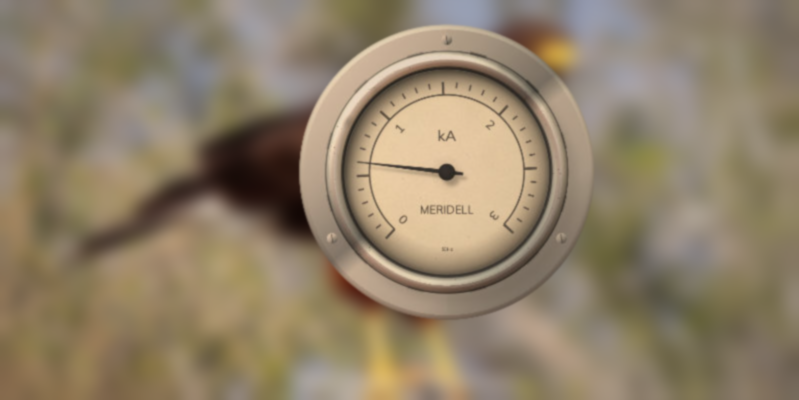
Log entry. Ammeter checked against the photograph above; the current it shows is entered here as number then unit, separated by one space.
0.6 kA
